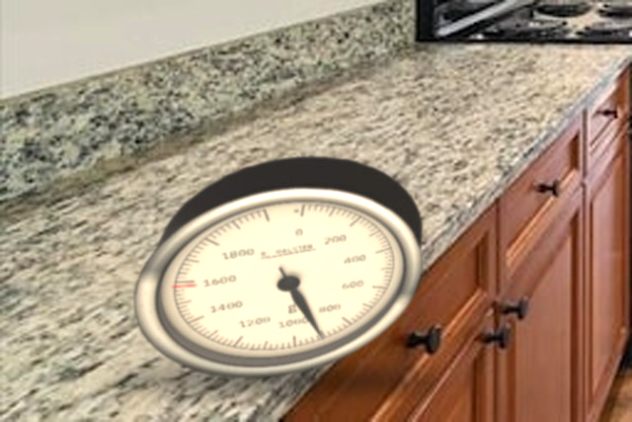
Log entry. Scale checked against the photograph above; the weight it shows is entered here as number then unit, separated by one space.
900 g
